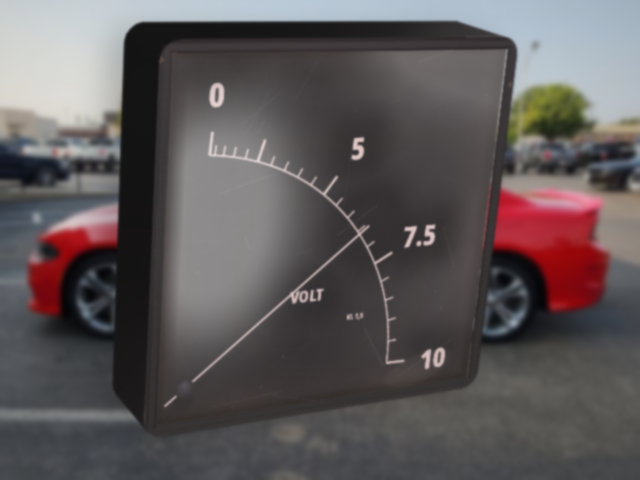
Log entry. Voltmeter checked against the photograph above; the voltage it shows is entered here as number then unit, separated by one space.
6.5 V
